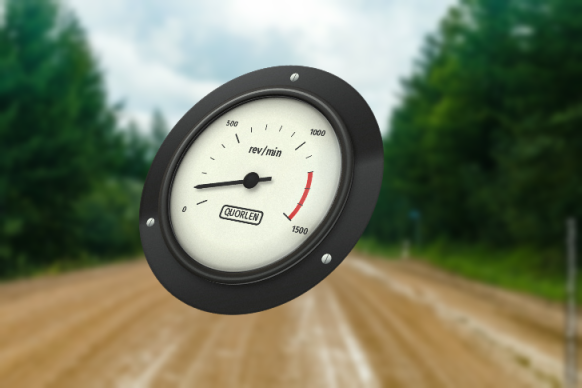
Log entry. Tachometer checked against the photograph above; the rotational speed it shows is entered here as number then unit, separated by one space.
100 rpm
